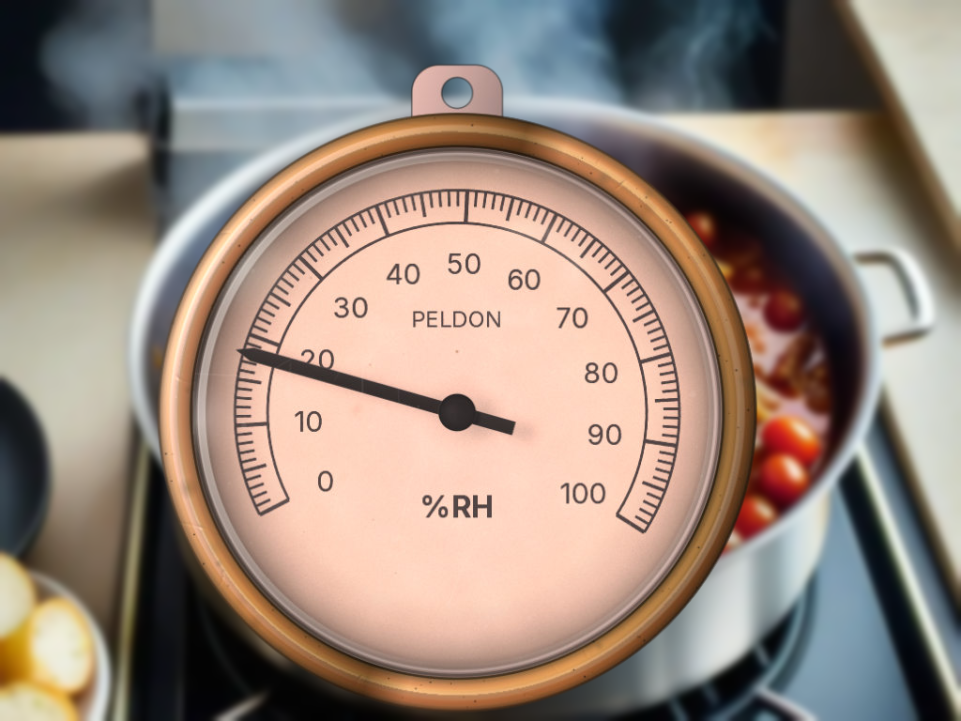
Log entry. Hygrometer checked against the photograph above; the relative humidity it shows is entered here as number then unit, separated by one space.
18 %
